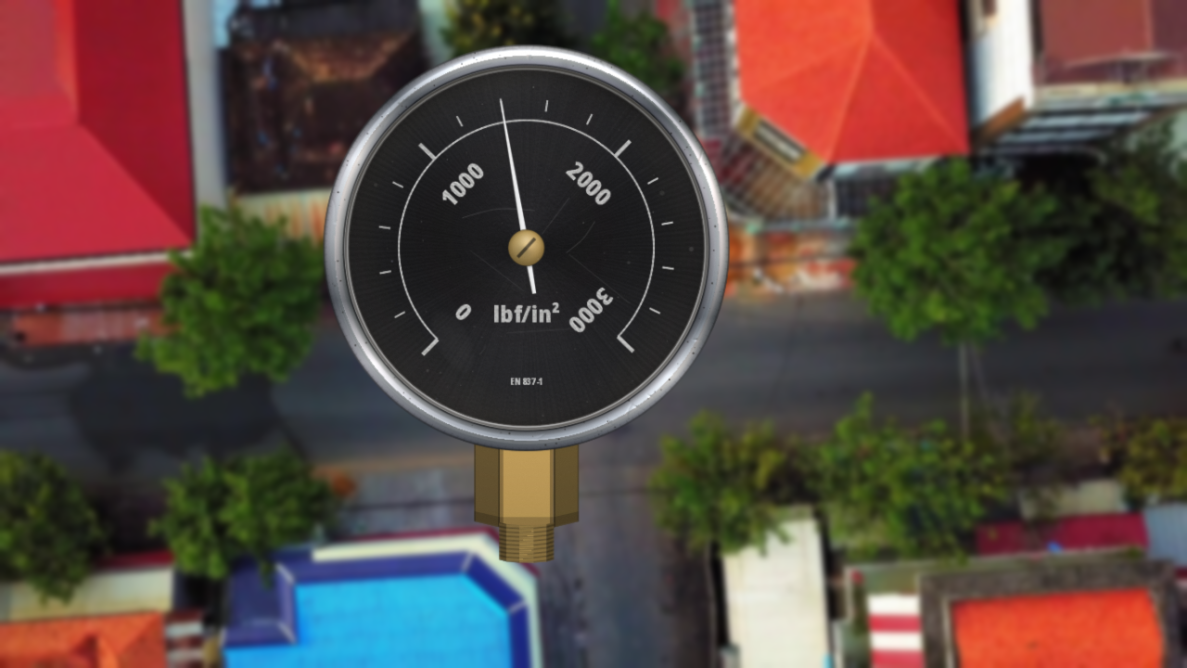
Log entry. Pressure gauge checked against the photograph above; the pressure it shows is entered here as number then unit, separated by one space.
1400 psi
